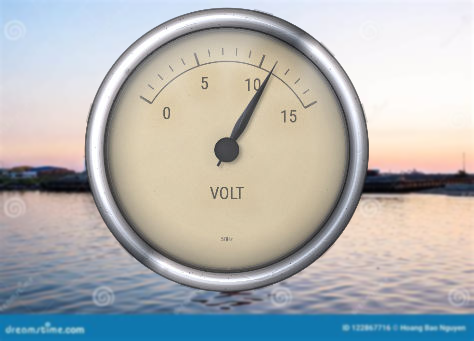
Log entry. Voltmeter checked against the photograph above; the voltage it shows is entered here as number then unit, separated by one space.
11 V
